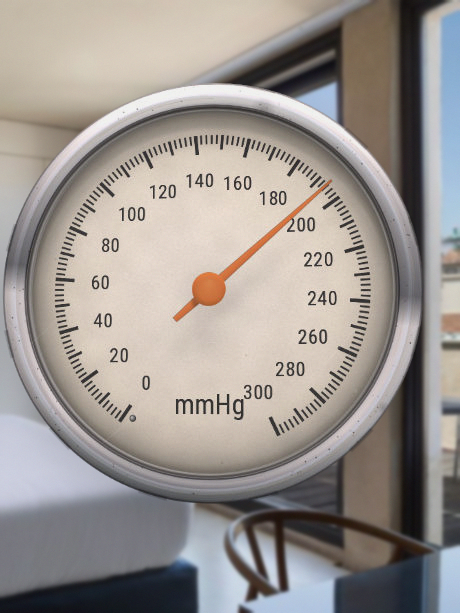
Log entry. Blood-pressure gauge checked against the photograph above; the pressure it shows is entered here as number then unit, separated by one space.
194 mmHg
